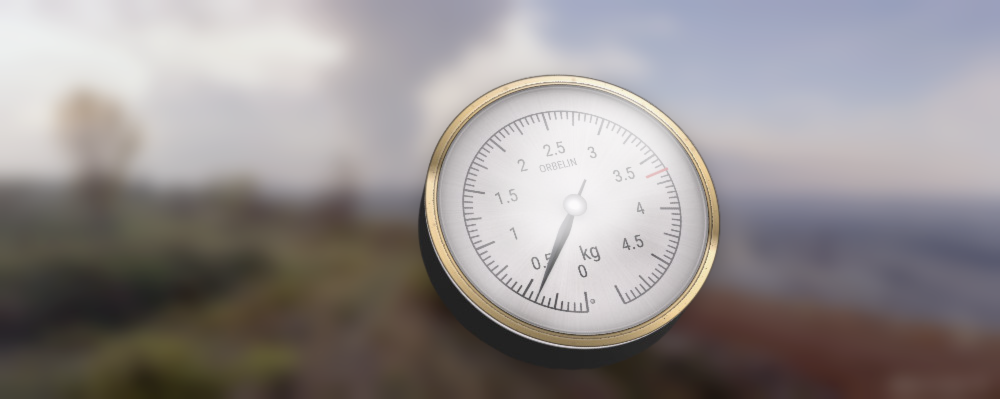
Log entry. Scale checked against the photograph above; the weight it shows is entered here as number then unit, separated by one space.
0.4 kg
